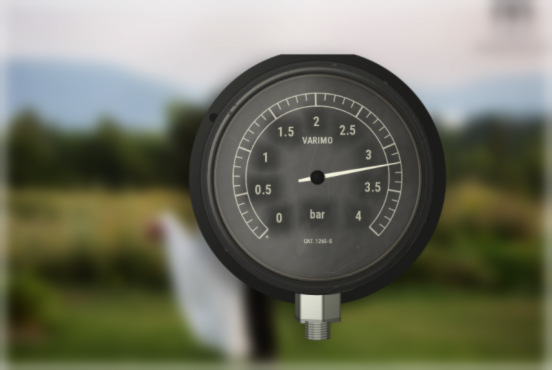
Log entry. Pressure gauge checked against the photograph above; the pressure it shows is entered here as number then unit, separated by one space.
3.2 bar
